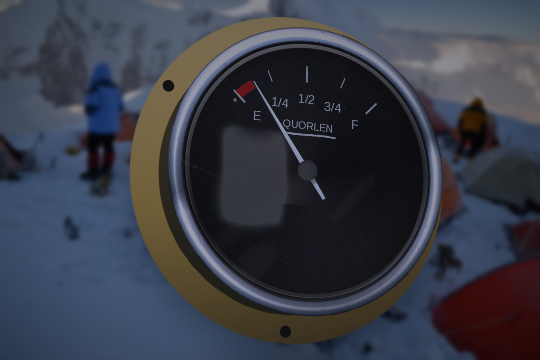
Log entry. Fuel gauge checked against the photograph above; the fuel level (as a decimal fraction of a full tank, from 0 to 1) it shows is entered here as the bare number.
0.125
